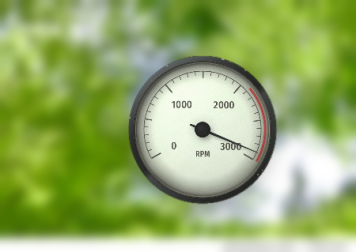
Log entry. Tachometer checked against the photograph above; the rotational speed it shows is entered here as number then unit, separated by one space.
2900 rpm
